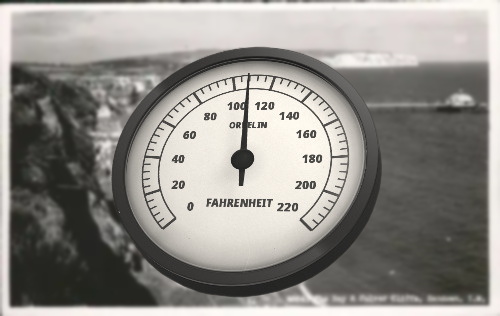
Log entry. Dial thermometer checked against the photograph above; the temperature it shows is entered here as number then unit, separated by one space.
108 °F
